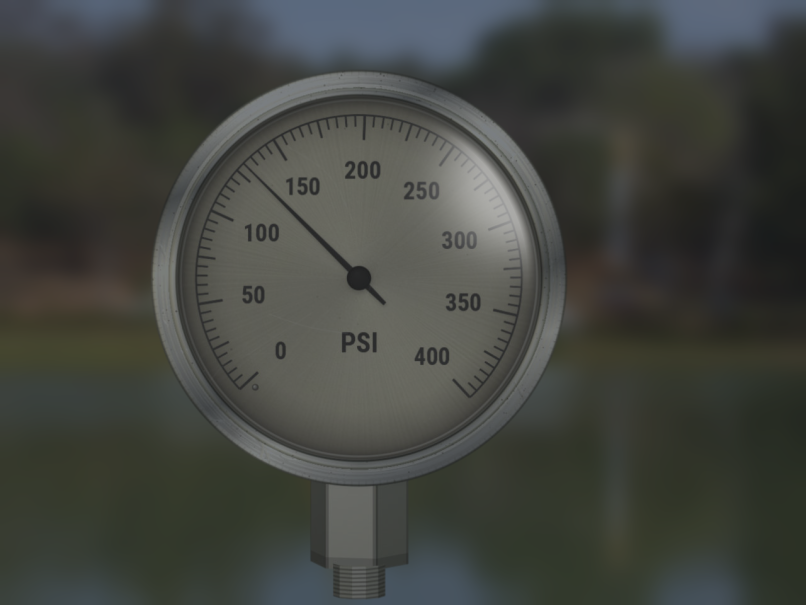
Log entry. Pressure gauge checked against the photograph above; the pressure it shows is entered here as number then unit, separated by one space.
130 psi
